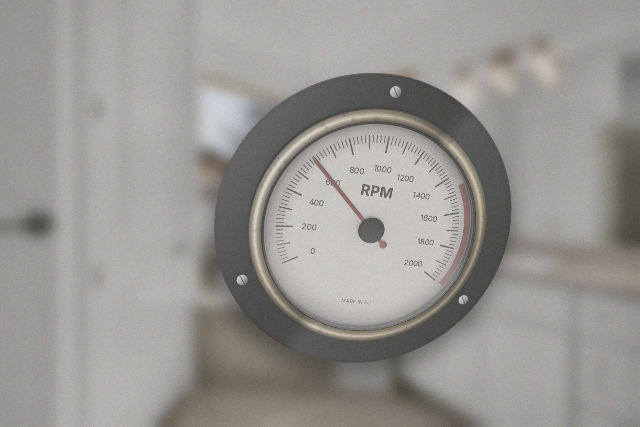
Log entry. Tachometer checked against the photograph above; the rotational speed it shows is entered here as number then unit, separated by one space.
600 rpm
